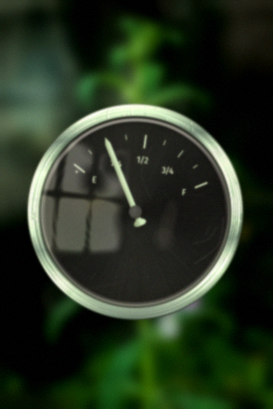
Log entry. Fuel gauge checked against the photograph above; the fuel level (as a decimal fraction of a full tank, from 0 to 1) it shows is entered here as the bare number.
0.25
